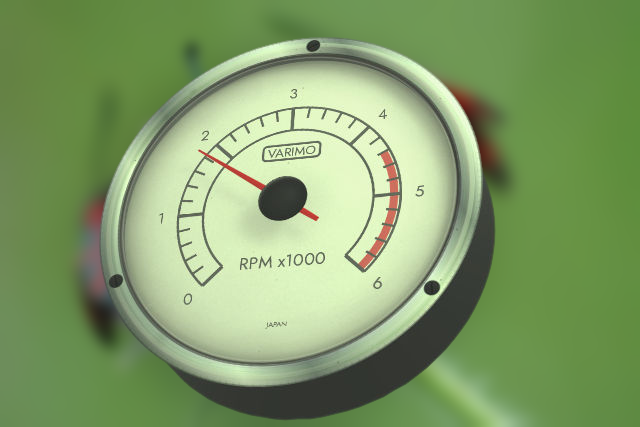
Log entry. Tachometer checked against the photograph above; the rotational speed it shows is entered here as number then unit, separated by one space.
1800 rpm
